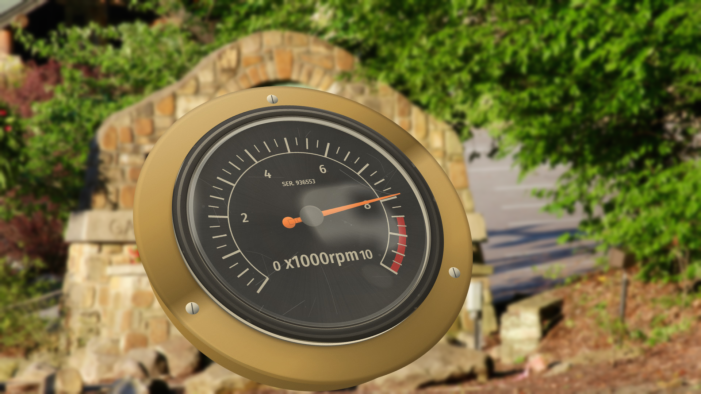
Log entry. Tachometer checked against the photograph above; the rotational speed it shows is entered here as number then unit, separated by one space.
8000 rpm
